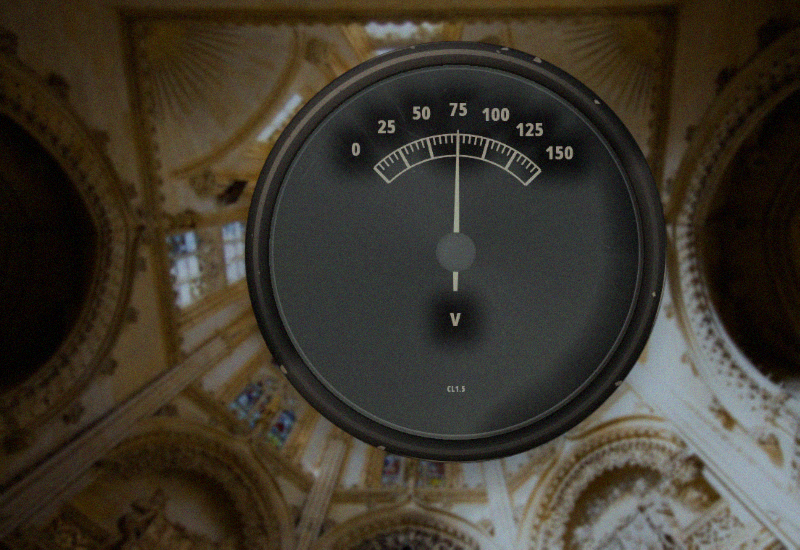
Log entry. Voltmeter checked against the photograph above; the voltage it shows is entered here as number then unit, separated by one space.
75 V
